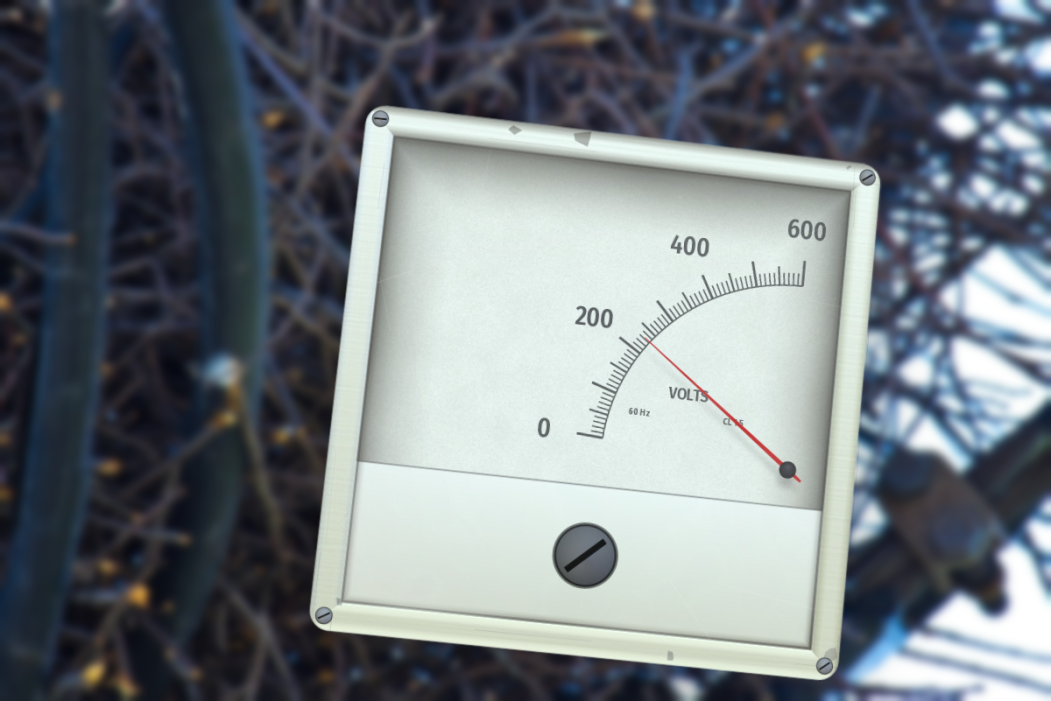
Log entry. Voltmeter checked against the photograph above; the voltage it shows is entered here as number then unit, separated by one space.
230 V
